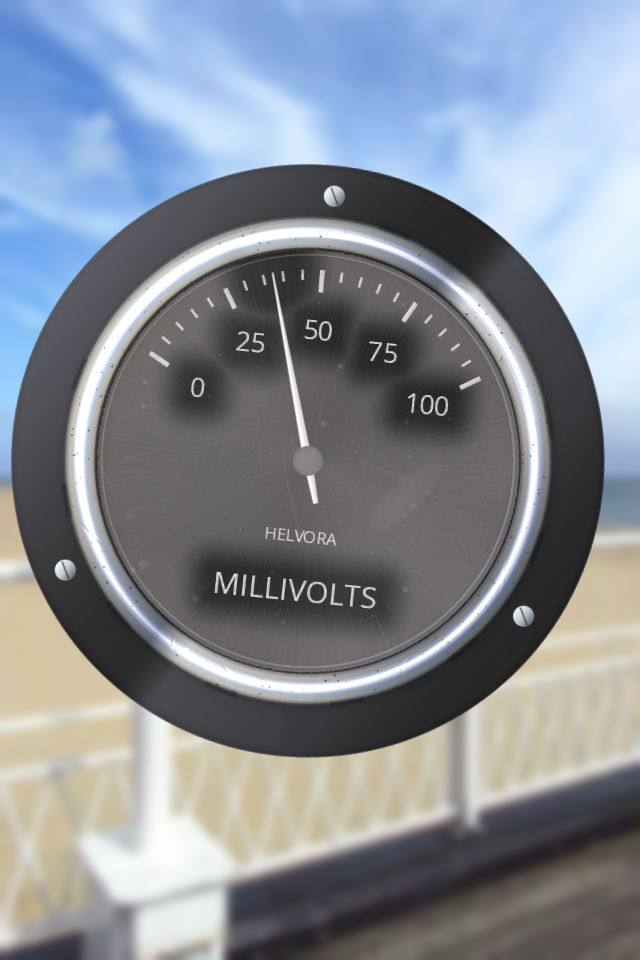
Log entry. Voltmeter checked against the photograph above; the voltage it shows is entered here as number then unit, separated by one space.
37.5 mV
